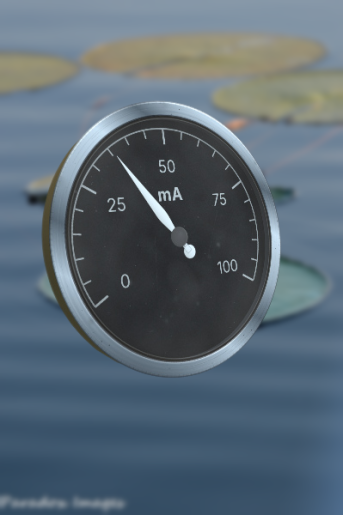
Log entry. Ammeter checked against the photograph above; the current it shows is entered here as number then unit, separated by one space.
35 mA
